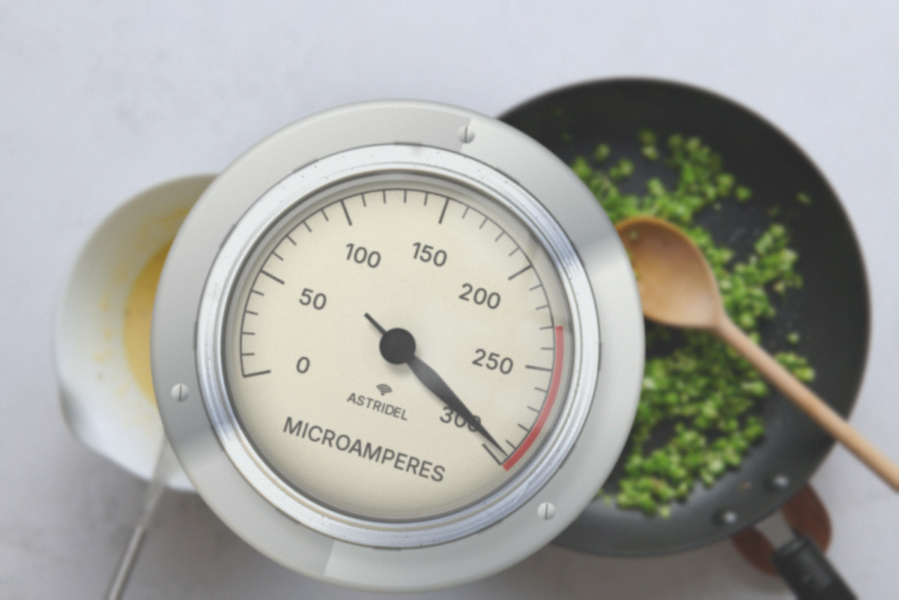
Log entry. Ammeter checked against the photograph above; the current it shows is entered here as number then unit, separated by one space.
295 µA
